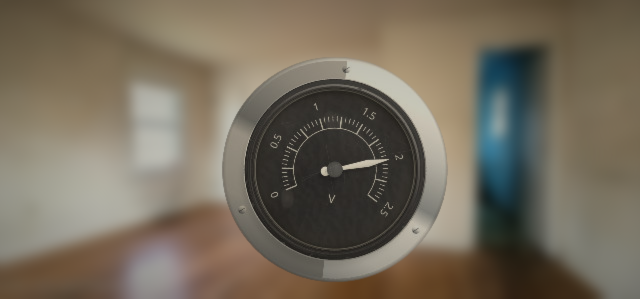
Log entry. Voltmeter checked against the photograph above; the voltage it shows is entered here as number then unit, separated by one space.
2 V
